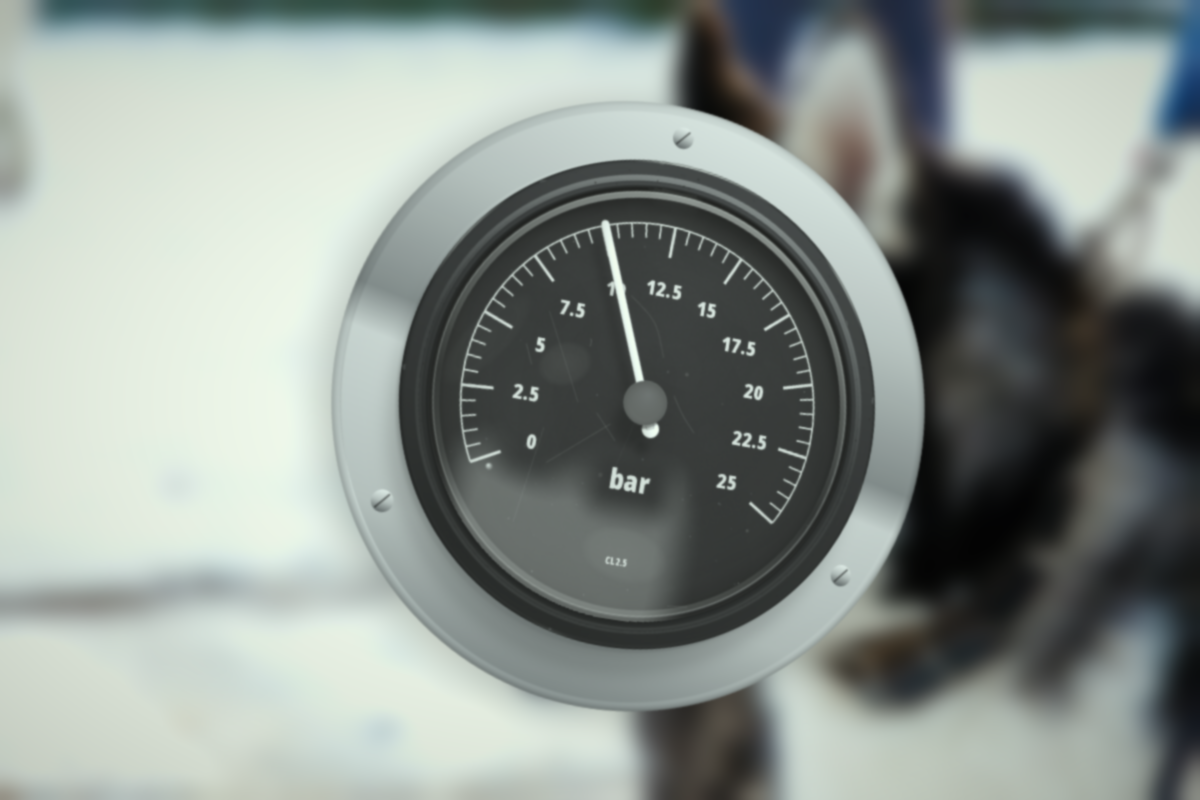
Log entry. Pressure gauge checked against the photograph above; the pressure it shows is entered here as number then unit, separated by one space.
10 bar
